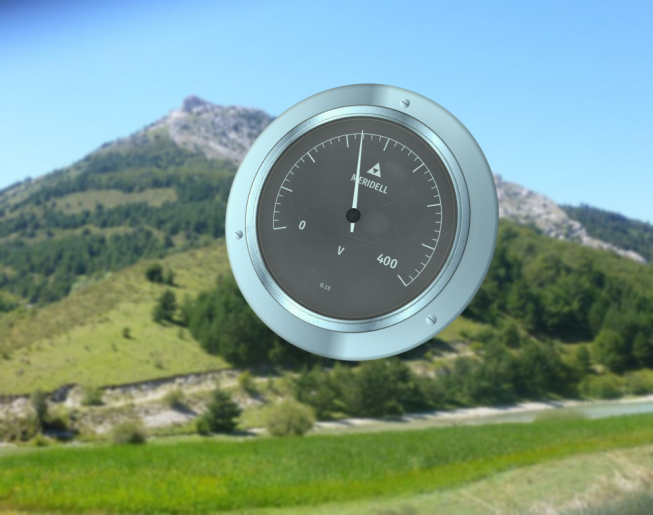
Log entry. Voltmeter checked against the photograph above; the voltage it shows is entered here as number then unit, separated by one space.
170 V
